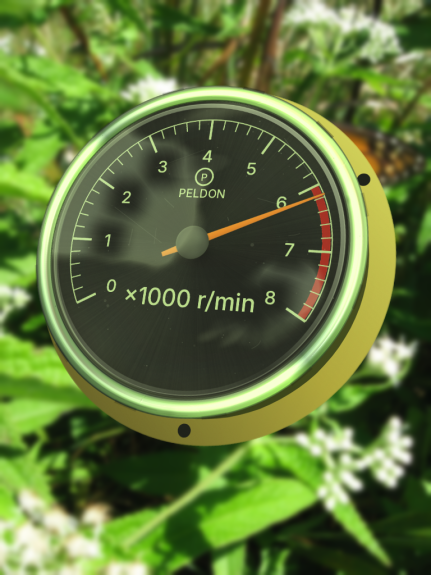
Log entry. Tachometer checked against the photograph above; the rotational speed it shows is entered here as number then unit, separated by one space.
6200 rpm
